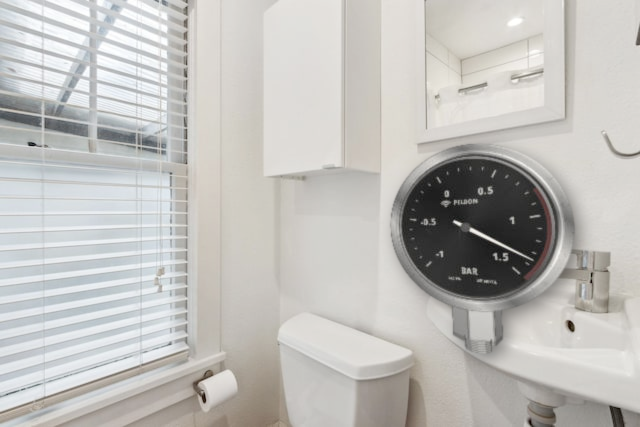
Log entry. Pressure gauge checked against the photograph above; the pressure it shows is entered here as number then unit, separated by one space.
1.35 bar
